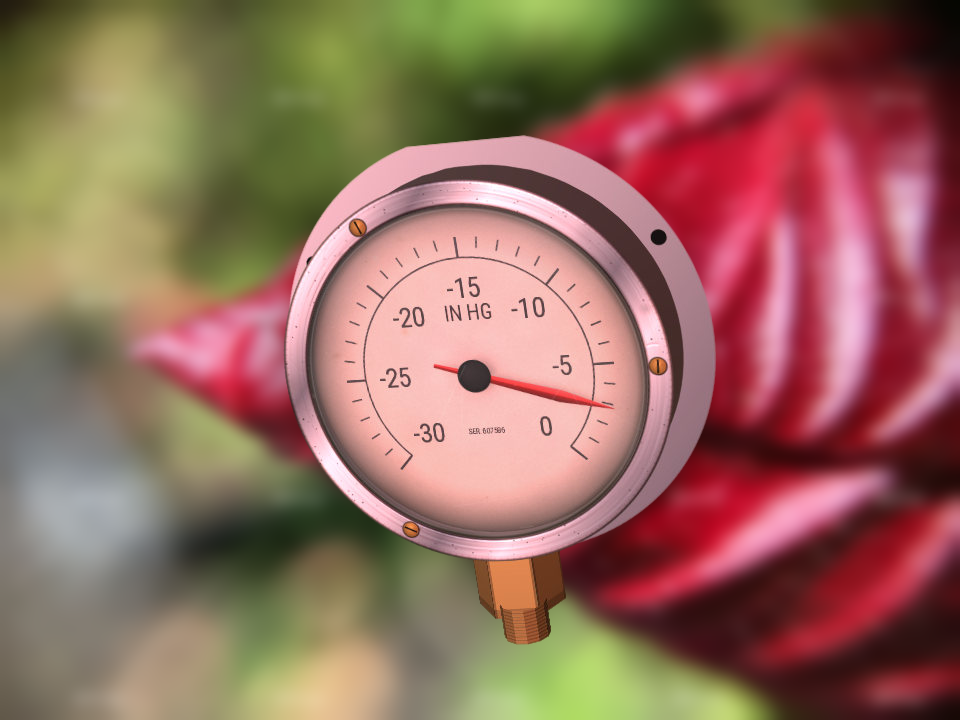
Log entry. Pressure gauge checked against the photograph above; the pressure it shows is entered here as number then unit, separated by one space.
-3 inHg
